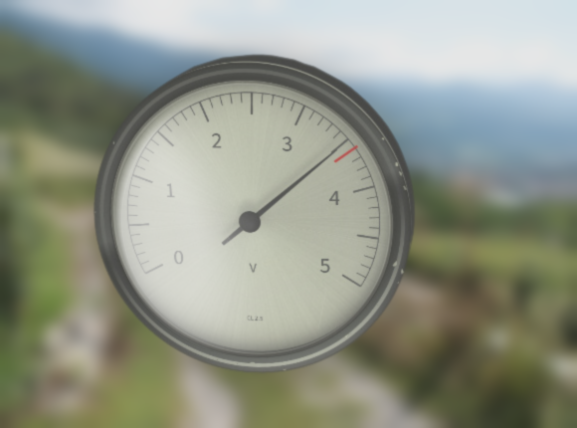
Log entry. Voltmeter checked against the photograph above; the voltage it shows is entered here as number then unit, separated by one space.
3.5 V
